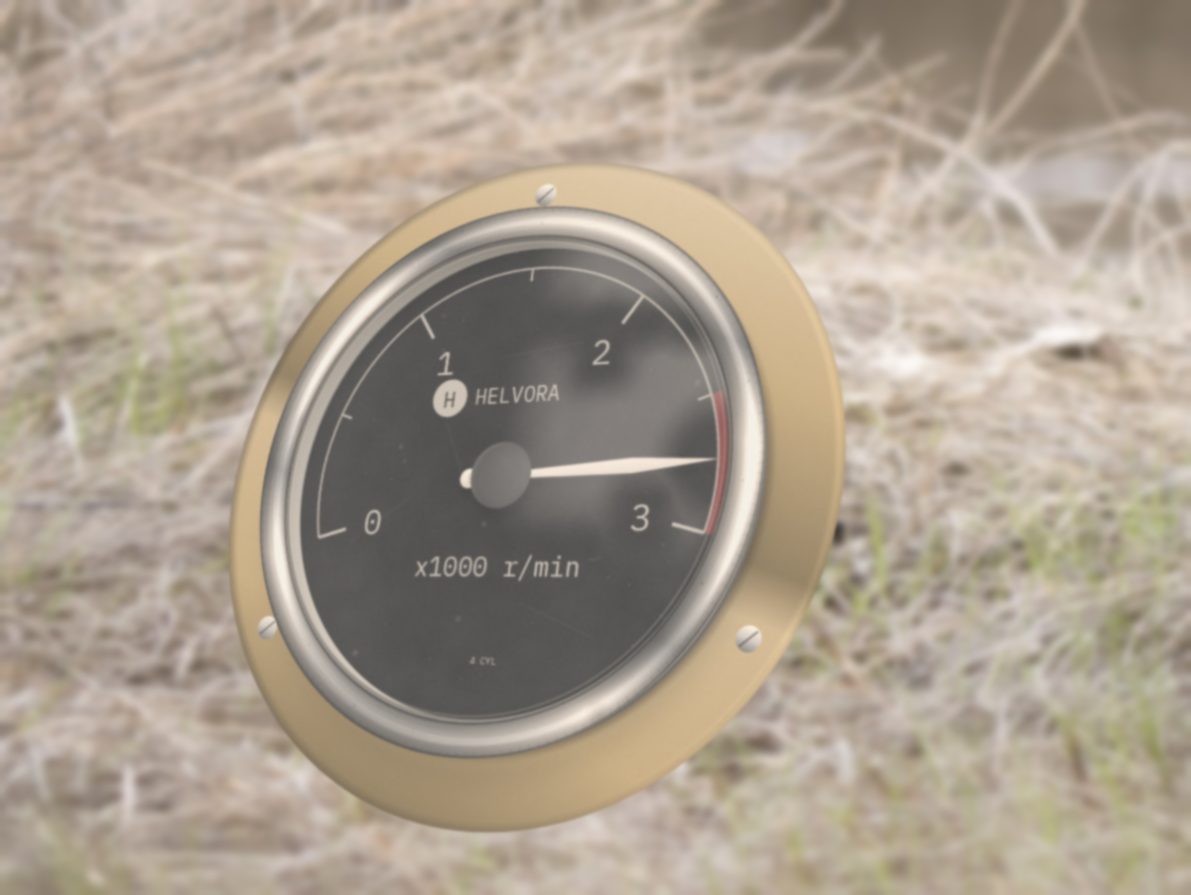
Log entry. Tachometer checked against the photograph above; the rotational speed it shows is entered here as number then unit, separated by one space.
2750 rpm
